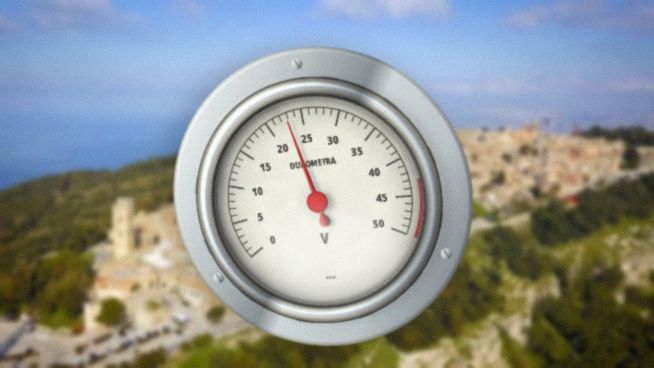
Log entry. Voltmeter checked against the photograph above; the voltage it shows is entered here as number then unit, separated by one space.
23 V
